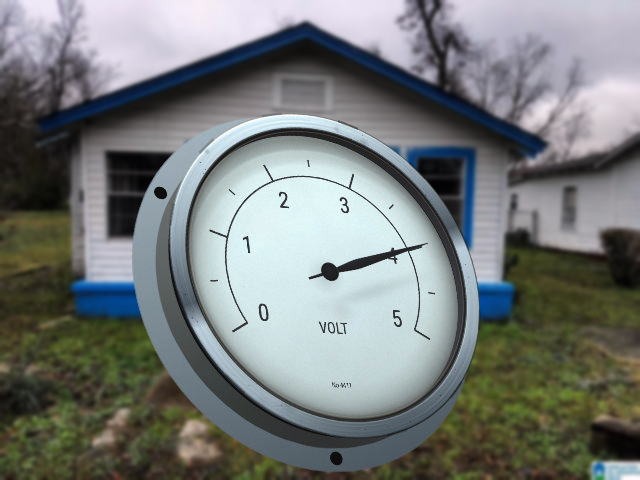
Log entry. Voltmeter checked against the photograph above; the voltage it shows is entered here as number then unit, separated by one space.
4 V
